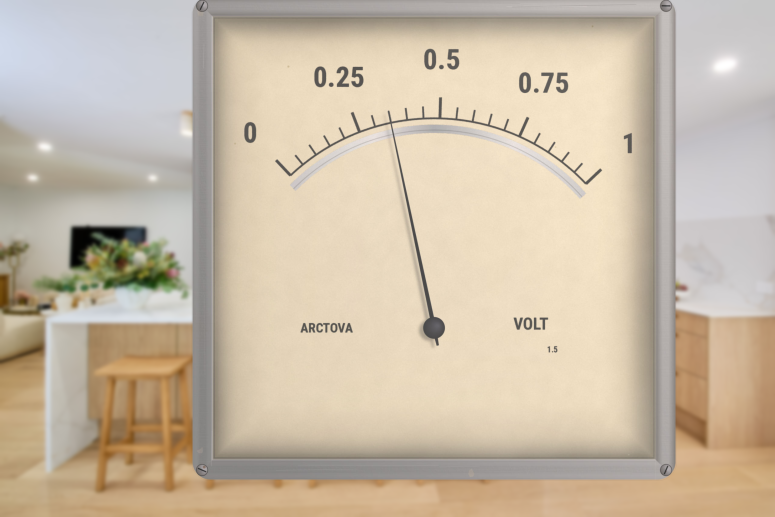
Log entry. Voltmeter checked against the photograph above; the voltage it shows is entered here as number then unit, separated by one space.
0.35 V
